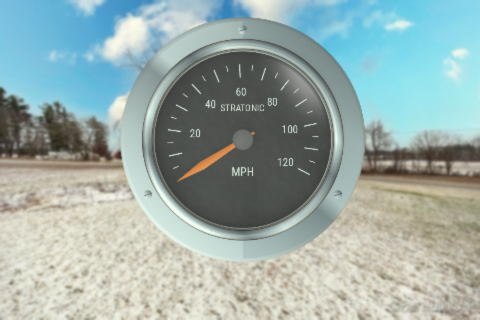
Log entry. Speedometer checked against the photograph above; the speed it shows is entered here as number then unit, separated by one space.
0 mph
